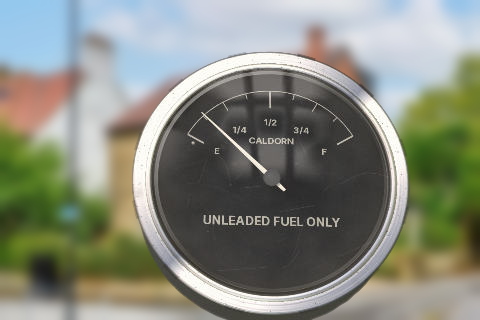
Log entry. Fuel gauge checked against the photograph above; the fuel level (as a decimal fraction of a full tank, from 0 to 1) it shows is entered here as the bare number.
0.125
